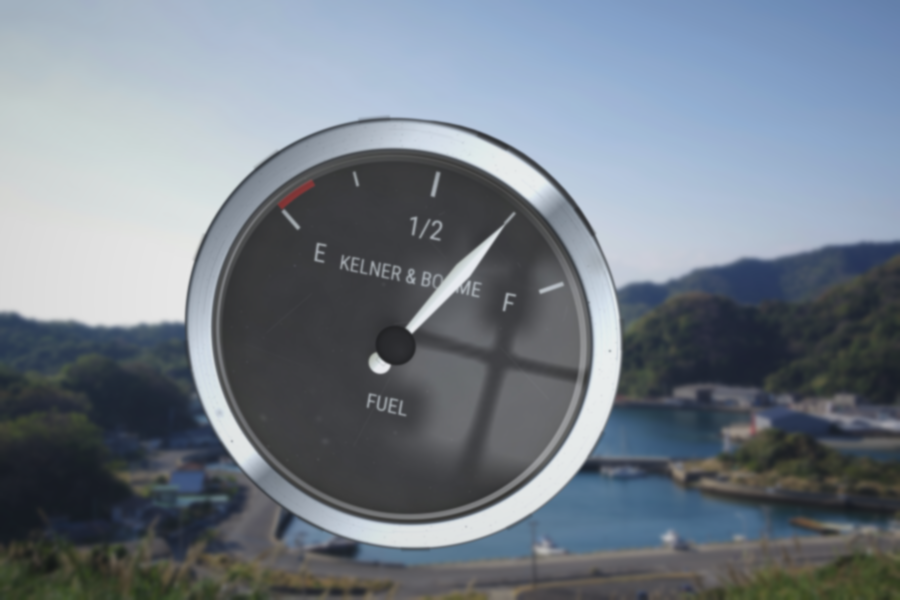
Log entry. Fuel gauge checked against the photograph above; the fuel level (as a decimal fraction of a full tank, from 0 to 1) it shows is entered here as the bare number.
0.75
